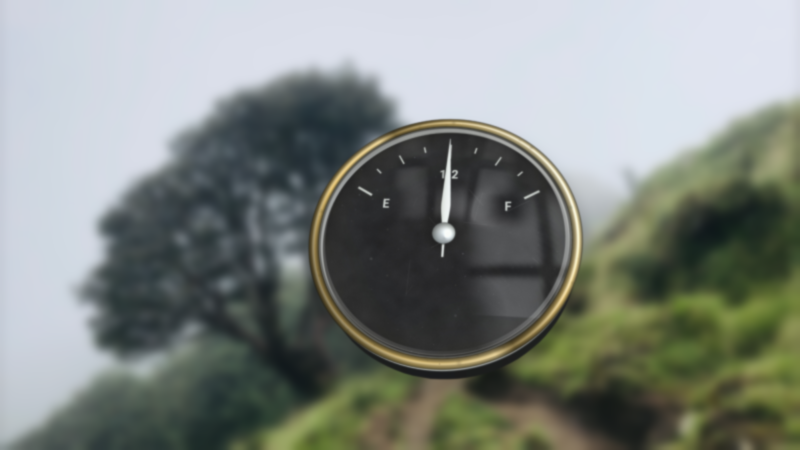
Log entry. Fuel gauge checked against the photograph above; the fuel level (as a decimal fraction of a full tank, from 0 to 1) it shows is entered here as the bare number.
0.5
